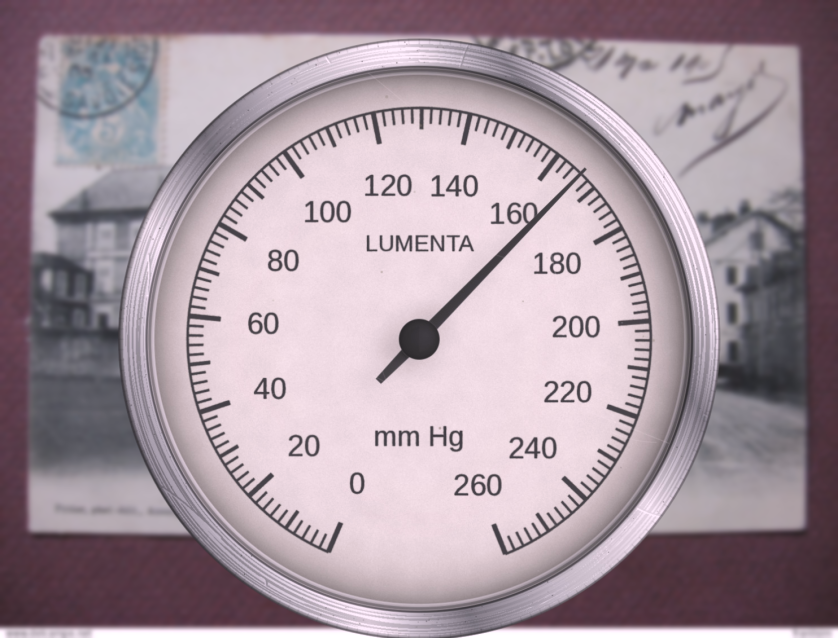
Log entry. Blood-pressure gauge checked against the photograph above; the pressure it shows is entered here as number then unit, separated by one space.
166 mmHg
